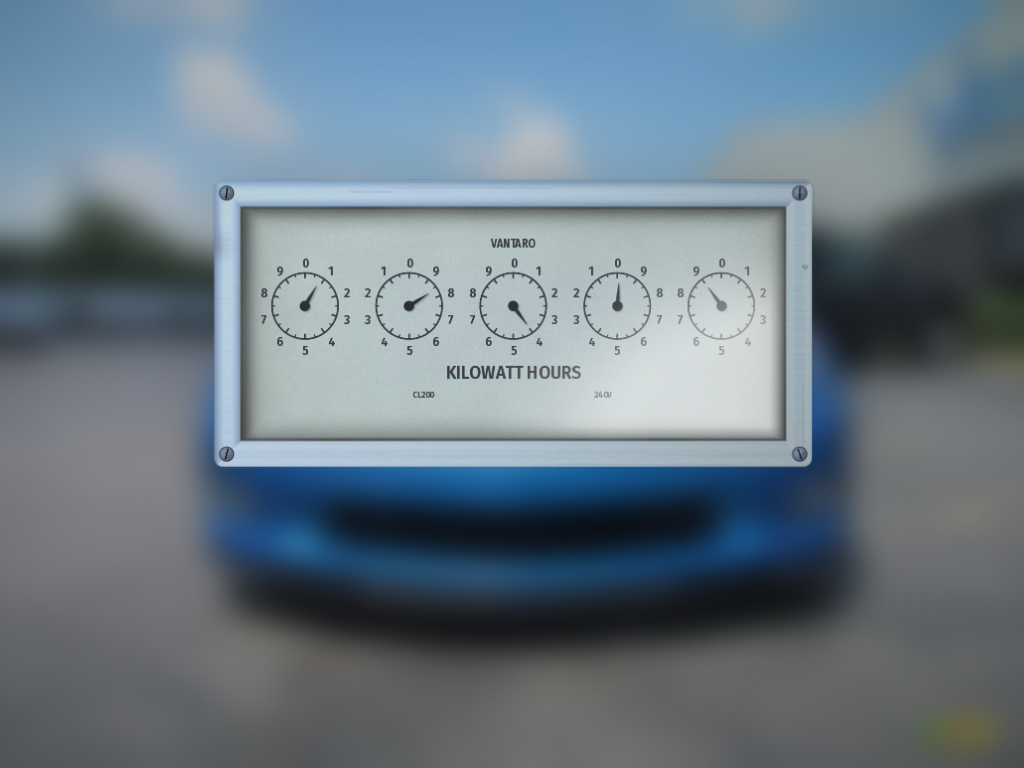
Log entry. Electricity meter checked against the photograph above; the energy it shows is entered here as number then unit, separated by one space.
8399 kWh
